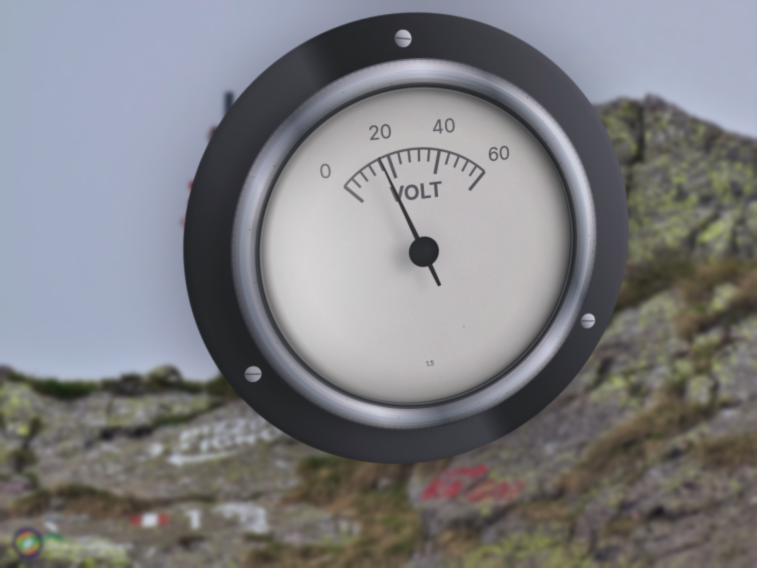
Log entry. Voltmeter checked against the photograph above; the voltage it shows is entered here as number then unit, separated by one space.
16 V
